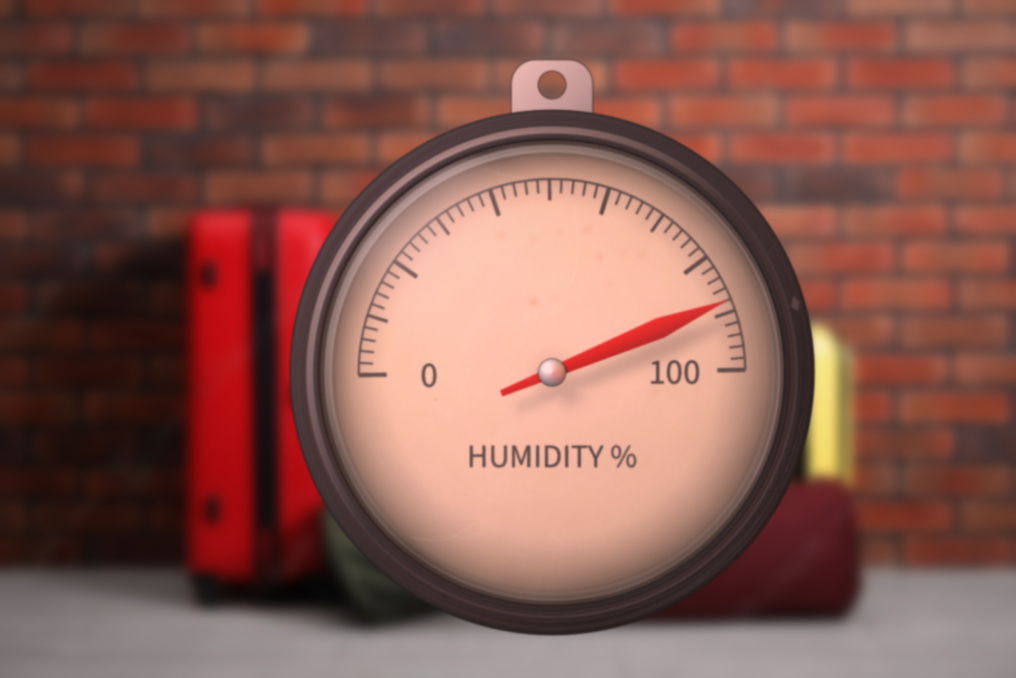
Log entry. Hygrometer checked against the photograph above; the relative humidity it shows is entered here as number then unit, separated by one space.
88 %
